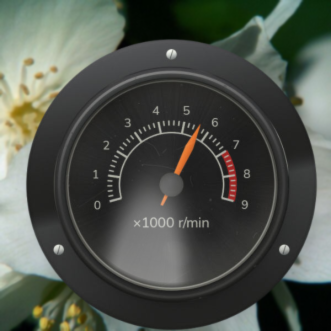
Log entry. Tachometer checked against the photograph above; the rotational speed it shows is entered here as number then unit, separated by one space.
5600 rpm
